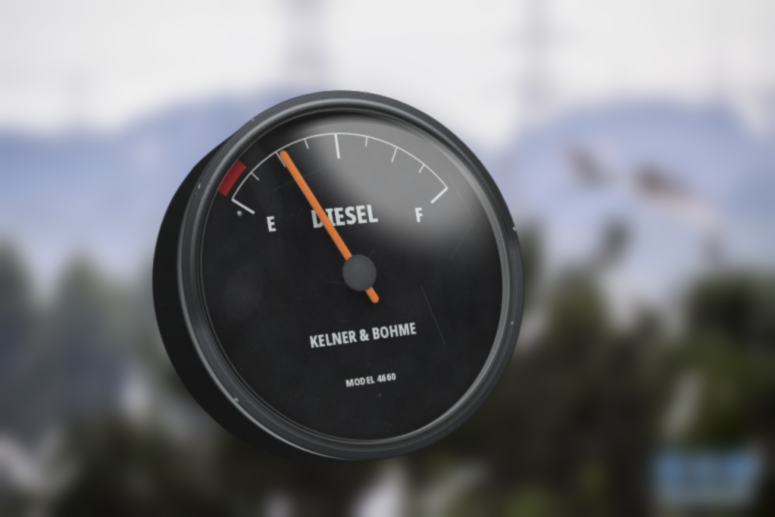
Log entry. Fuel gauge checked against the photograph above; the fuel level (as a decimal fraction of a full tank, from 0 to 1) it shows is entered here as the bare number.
0.25
